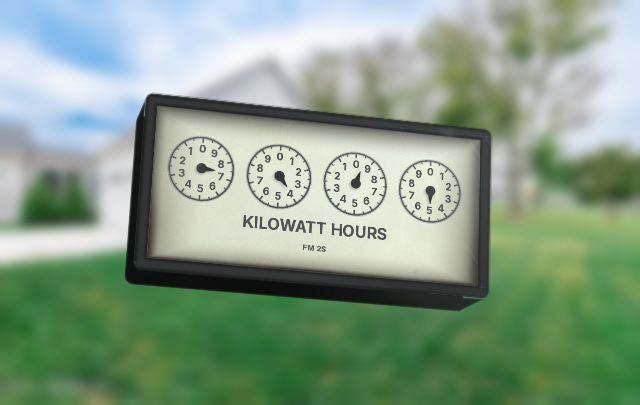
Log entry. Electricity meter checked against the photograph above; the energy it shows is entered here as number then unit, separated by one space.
7395 kWh
